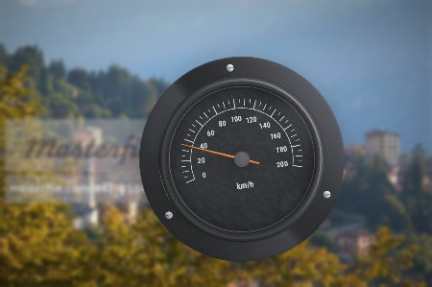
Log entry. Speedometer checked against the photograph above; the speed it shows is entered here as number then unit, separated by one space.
35 km/h
